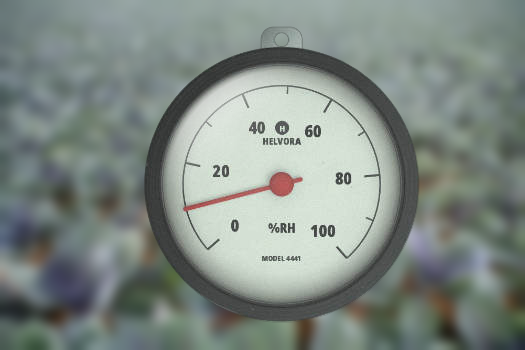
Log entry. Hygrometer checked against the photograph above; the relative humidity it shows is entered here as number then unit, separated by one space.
10 %
